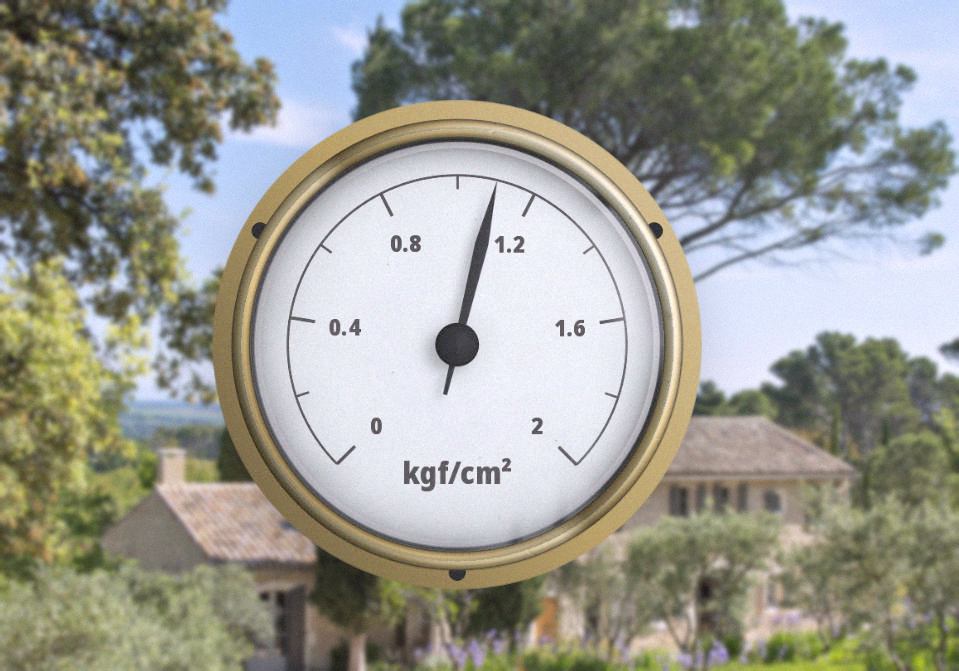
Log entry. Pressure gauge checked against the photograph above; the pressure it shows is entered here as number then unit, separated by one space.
1.1 kg/cm²
